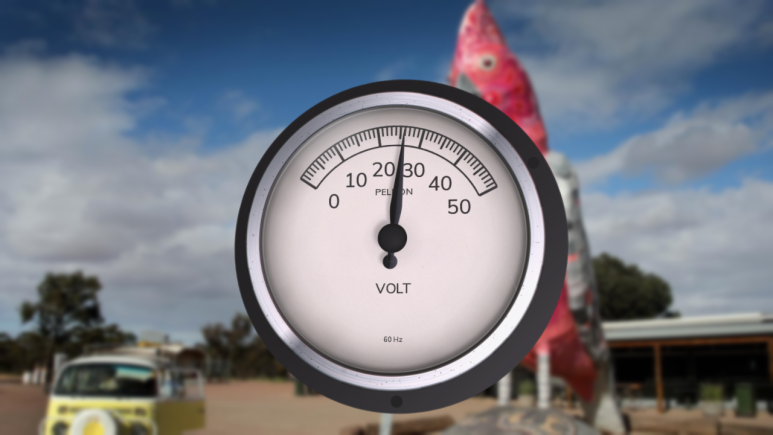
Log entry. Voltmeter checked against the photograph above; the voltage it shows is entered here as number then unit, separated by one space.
26 V
